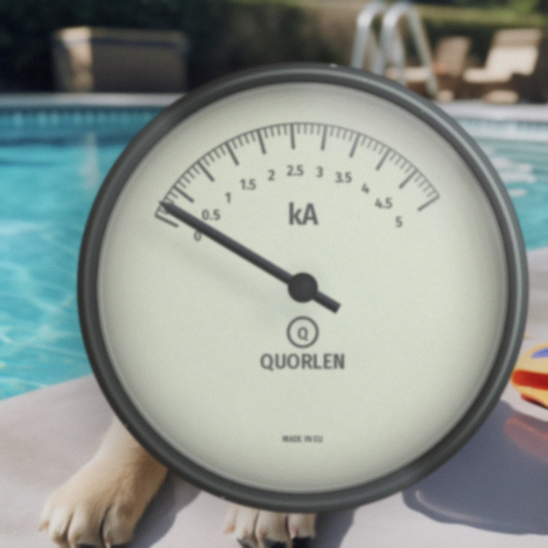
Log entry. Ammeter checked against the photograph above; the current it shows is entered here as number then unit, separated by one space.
0.2 kA
